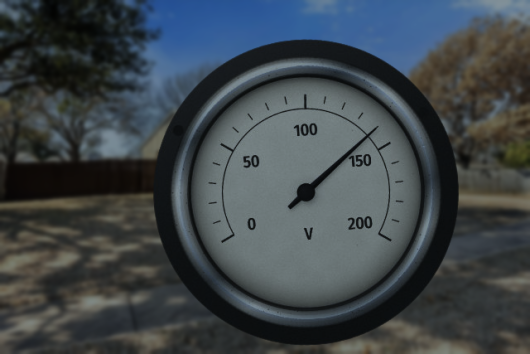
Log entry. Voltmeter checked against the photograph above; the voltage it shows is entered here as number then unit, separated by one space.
140 V
